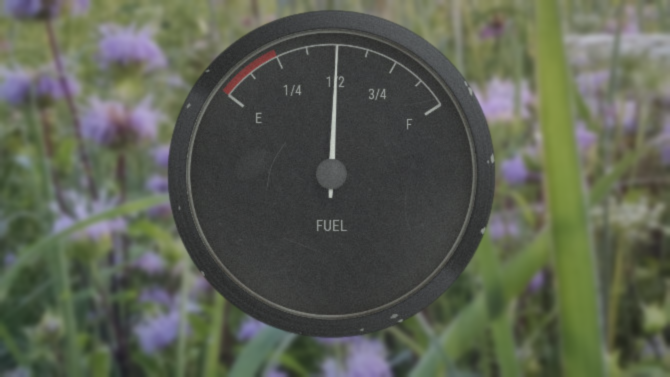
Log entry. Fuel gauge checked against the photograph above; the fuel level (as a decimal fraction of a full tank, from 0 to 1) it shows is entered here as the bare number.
0.5
